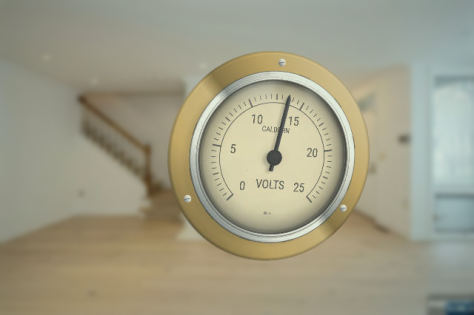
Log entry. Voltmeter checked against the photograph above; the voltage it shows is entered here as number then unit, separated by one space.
13.5 V
